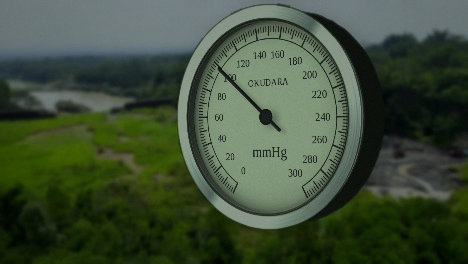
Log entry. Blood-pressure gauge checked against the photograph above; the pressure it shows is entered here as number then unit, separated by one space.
100 mmHg
